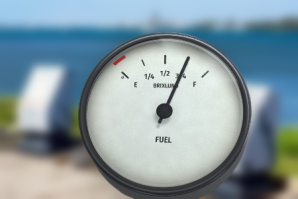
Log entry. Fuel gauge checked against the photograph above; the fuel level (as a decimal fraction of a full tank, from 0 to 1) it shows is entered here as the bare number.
0.75
